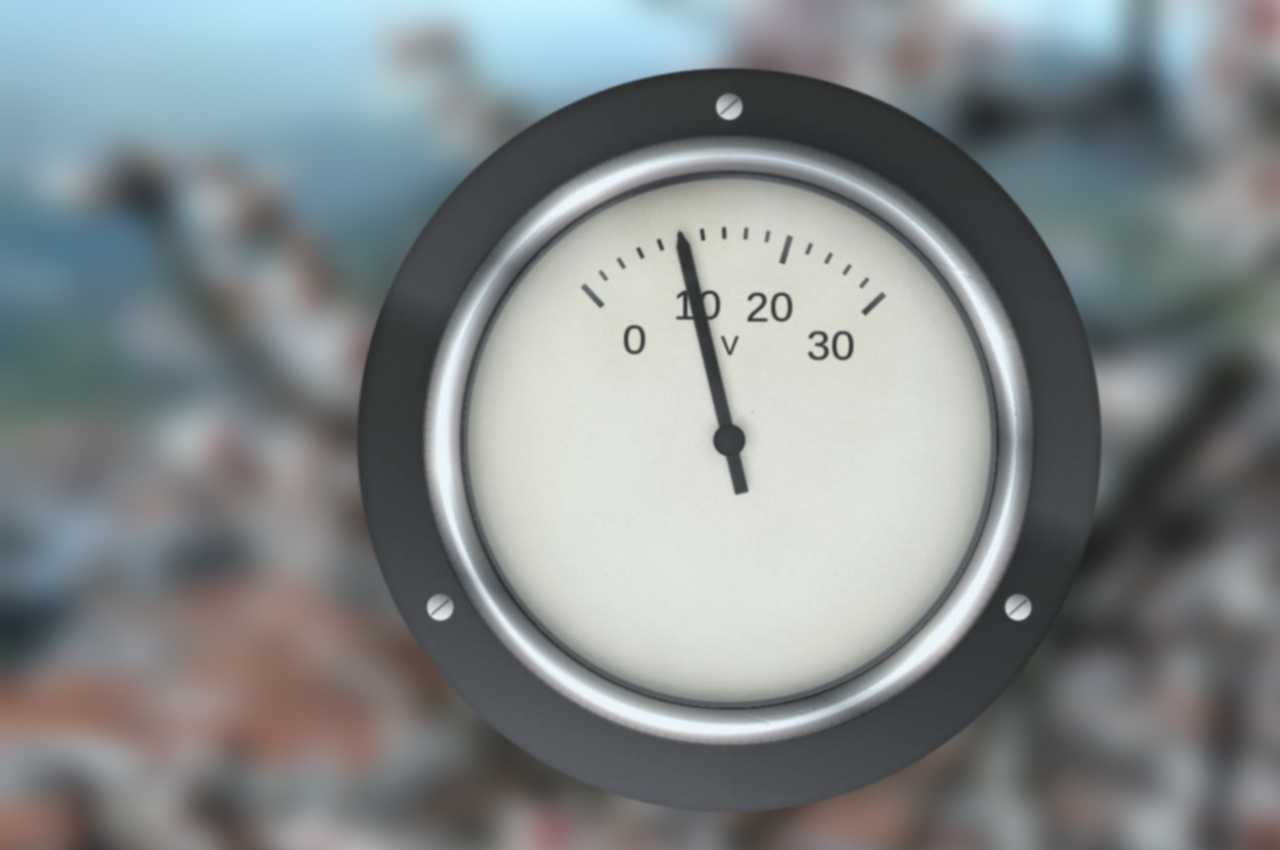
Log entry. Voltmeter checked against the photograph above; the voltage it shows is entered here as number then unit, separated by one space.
10 V
